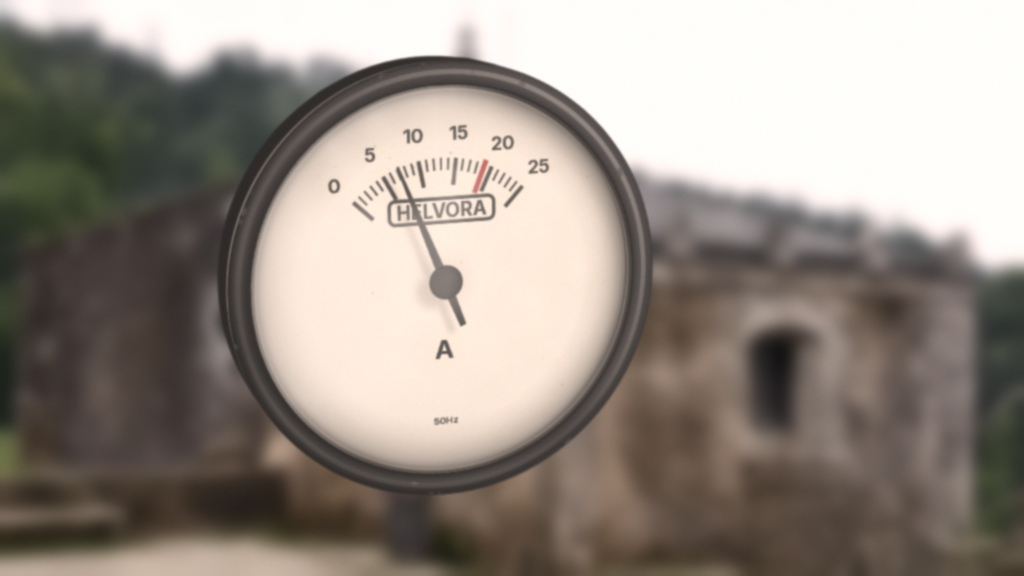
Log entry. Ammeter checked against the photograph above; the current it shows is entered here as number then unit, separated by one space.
7 A
